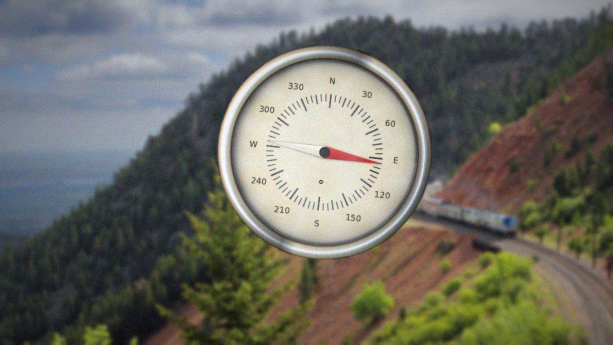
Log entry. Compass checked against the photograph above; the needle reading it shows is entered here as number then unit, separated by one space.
95 °
